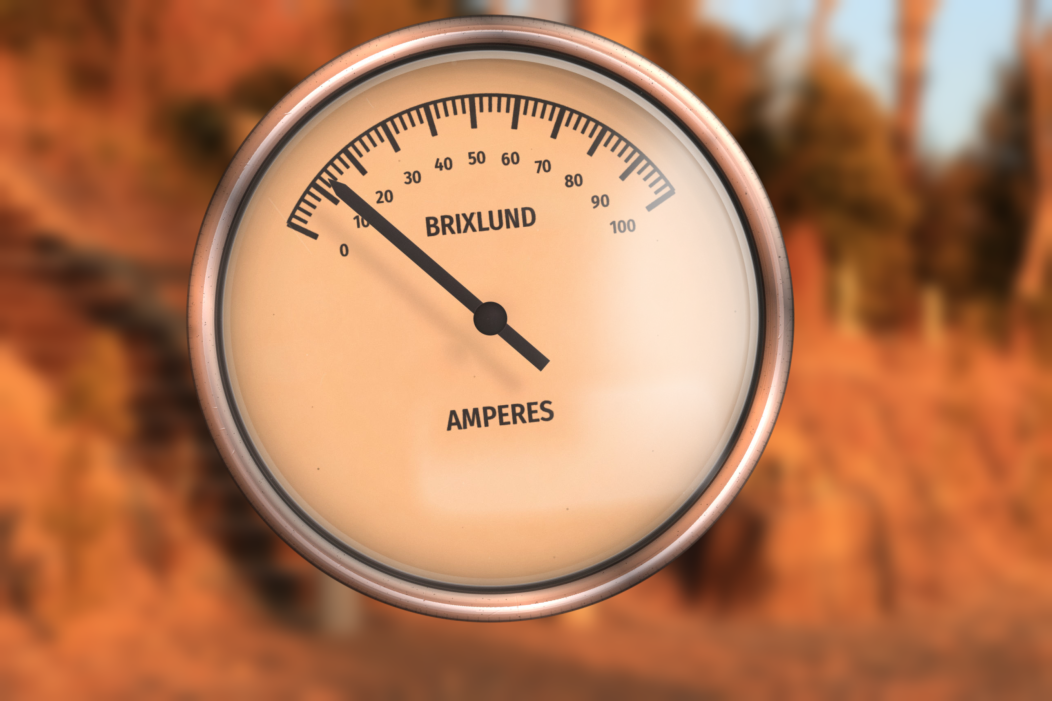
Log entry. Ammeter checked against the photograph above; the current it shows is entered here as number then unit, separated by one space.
13 A
